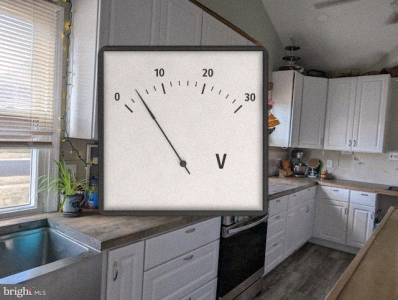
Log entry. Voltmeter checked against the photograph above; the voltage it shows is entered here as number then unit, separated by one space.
4 V
